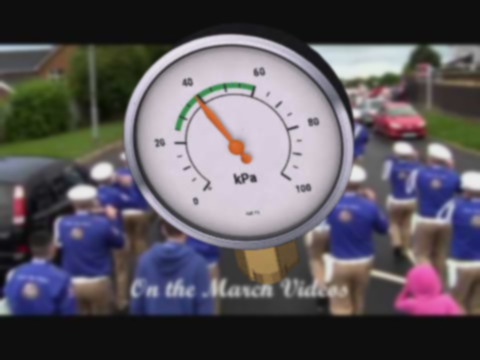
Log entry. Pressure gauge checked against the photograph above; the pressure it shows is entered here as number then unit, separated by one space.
40 kPa
